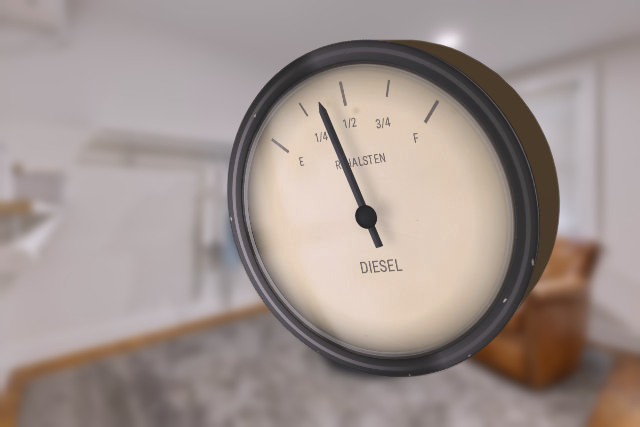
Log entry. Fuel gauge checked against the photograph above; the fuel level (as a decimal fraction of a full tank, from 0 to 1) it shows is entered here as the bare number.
0.375
